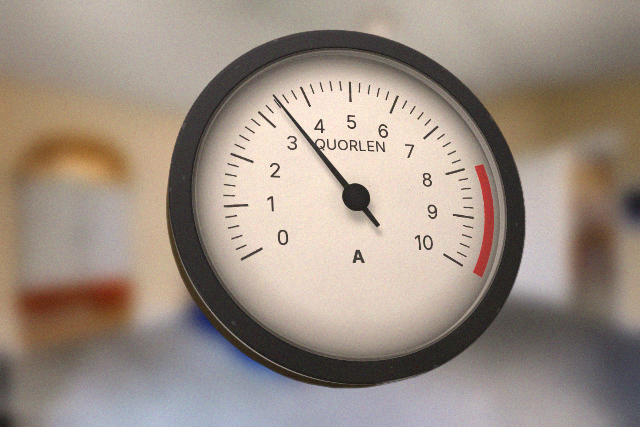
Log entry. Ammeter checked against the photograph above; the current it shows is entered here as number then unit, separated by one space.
3.4 A
